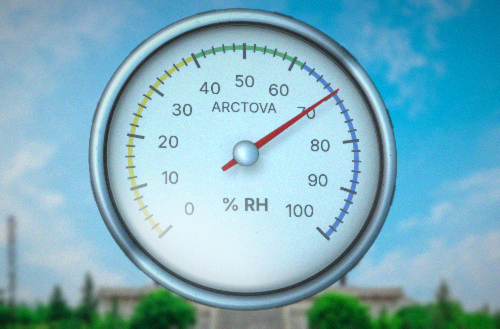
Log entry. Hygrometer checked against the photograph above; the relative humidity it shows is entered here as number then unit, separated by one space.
70 %
